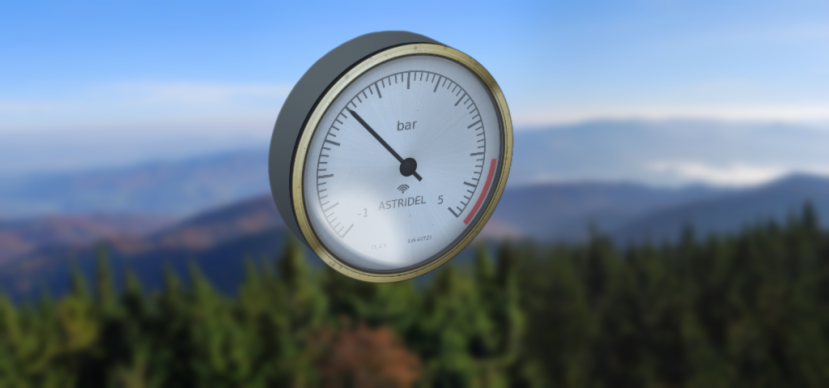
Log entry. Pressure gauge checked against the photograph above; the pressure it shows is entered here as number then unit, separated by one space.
1 bar
